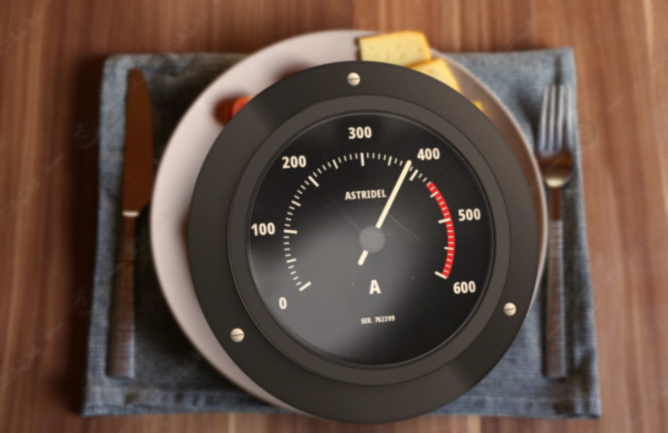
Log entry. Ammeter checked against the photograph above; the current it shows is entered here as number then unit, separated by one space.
380 A
